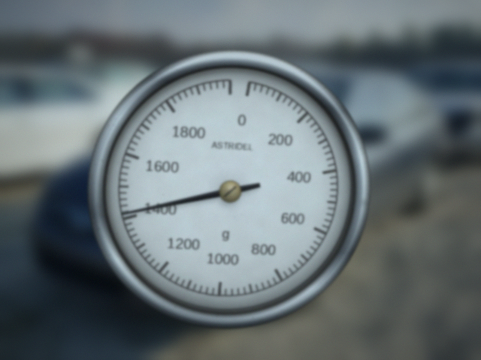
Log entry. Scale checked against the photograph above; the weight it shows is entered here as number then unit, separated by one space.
1420 g
